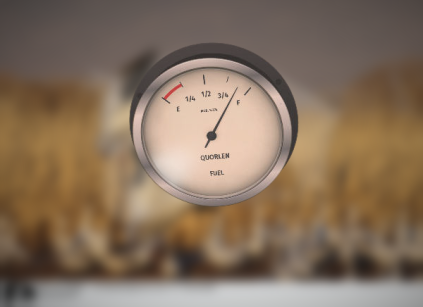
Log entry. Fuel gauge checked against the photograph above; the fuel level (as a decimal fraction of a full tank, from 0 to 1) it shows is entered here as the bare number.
0.875
